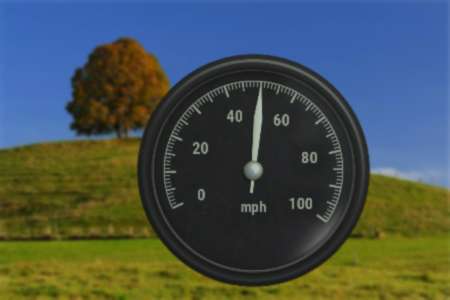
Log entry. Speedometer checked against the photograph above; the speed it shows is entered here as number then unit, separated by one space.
50 mph
